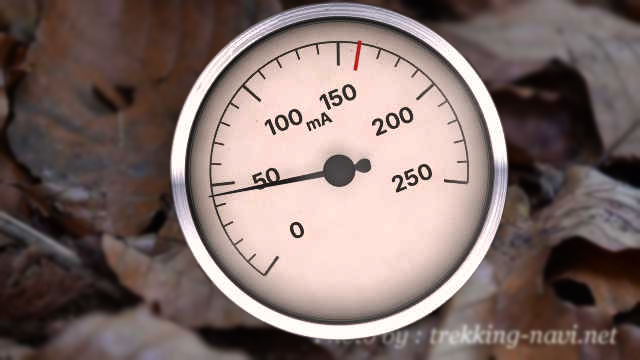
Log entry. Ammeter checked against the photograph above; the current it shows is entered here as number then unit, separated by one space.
45 mA
